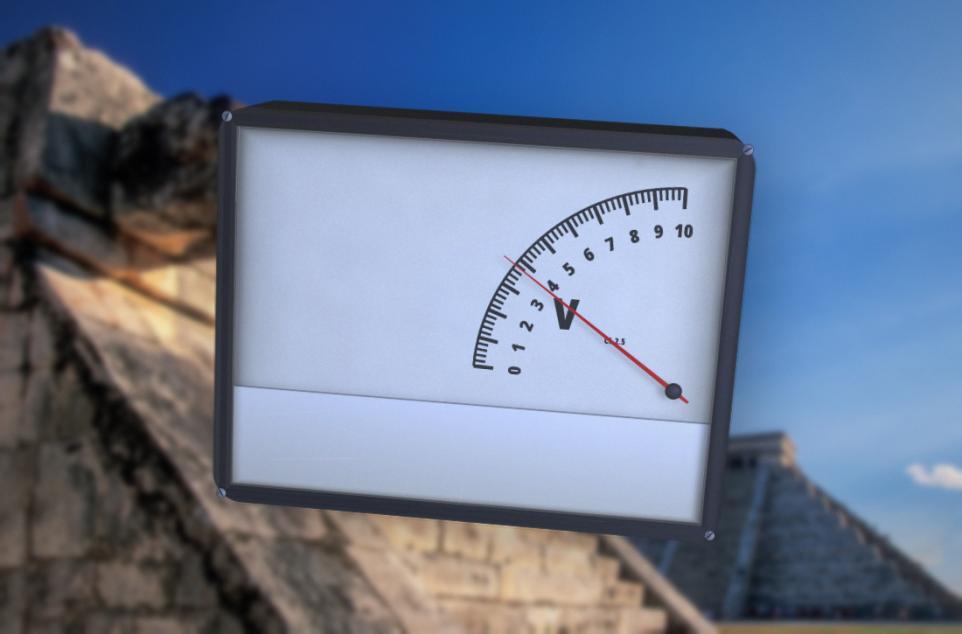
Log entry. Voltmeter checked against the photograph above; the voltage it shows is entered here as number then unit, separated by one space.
3.8 V
